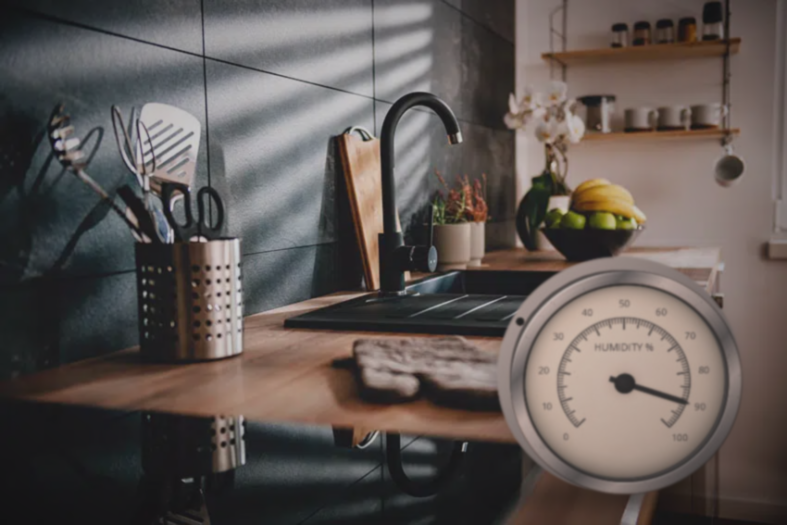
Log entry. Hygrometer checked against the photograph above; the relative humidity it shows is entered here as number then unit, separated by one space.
90 %
